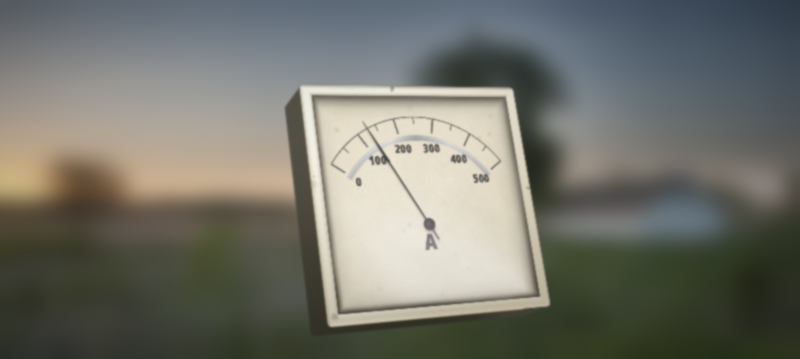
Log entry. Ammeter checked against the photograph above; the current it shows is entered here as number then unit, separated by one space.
125 A
